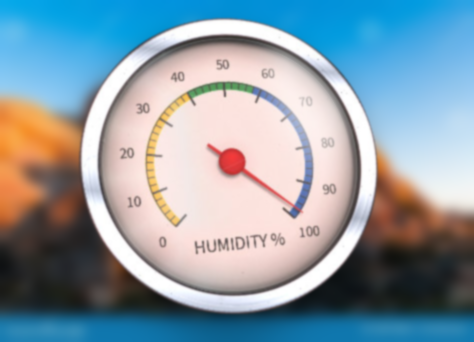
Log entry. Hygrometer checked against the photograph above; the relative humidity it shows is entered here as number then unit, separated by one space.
98 %
